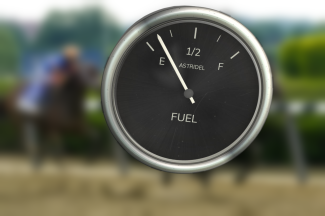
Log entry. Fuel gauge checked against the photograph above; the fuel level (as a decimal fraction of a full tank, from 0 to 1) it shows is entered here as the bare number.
0.125
